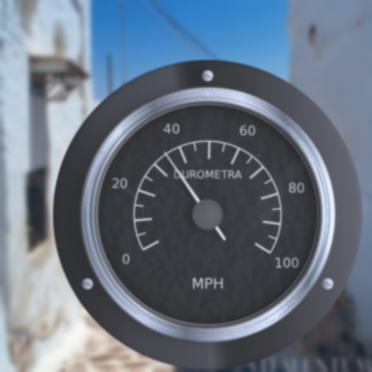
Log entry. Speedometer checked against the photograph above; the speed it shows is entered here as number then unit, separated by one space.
35 mph
